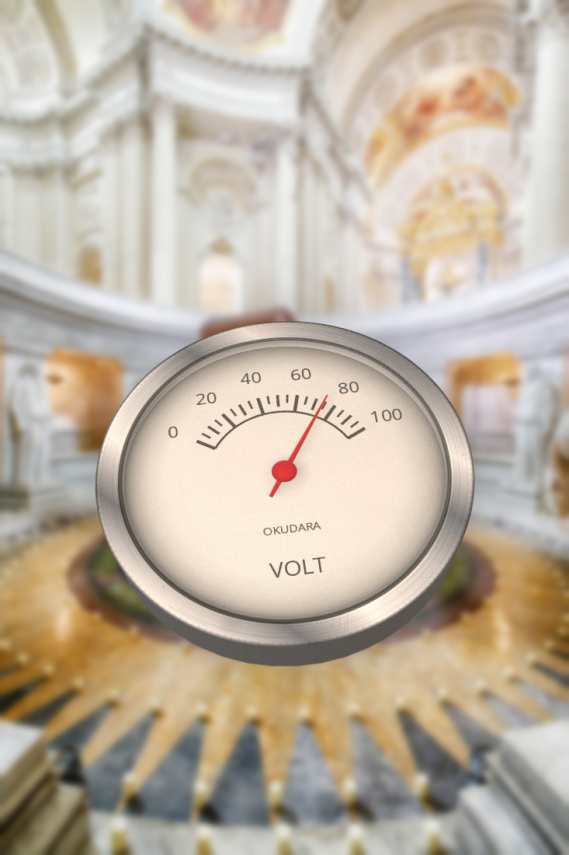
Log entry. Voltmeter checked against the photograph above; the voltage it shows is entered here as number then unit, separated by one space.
75 V
